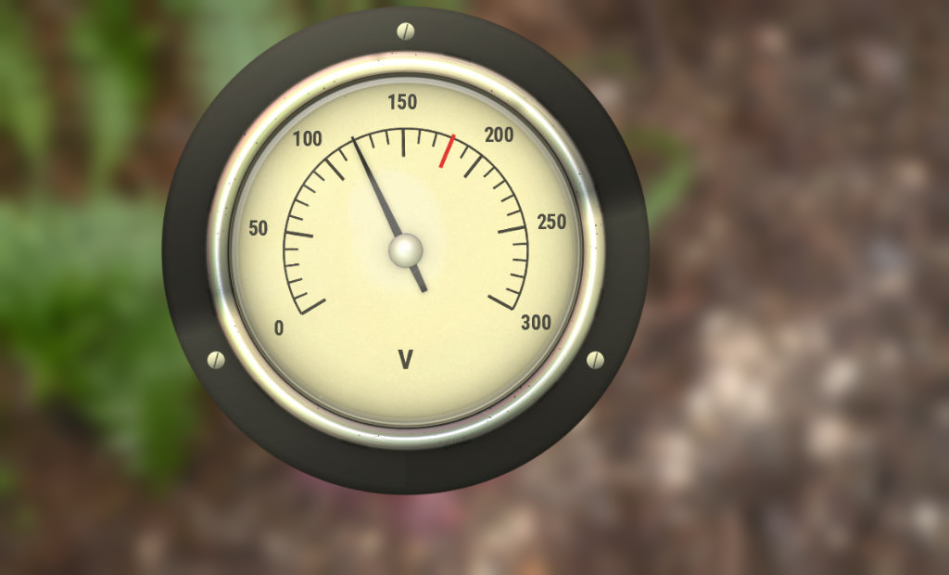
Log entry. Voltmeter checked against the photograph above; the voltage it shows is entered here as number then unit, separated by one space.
120 V
